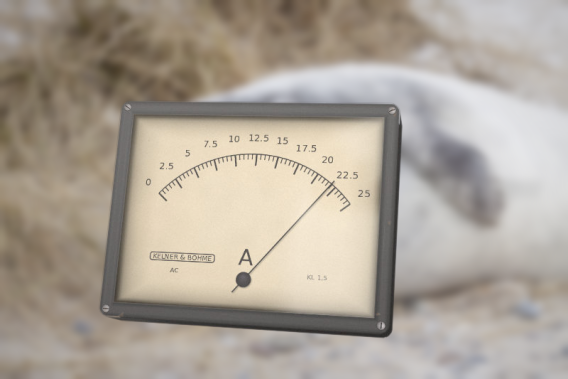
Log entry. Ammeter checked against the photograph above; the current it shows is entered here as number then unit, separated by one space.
22 A
